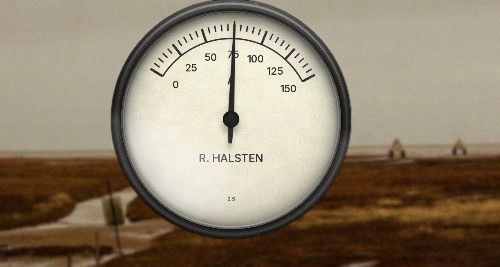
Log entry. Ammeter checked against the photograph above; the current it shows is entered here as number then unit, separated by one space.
75 A
